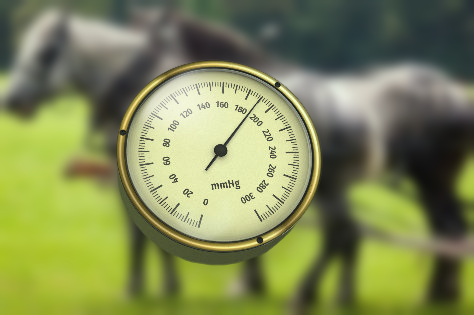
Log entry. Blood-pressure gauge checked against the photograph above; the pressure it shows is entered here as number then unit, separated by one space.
190 mmHg
